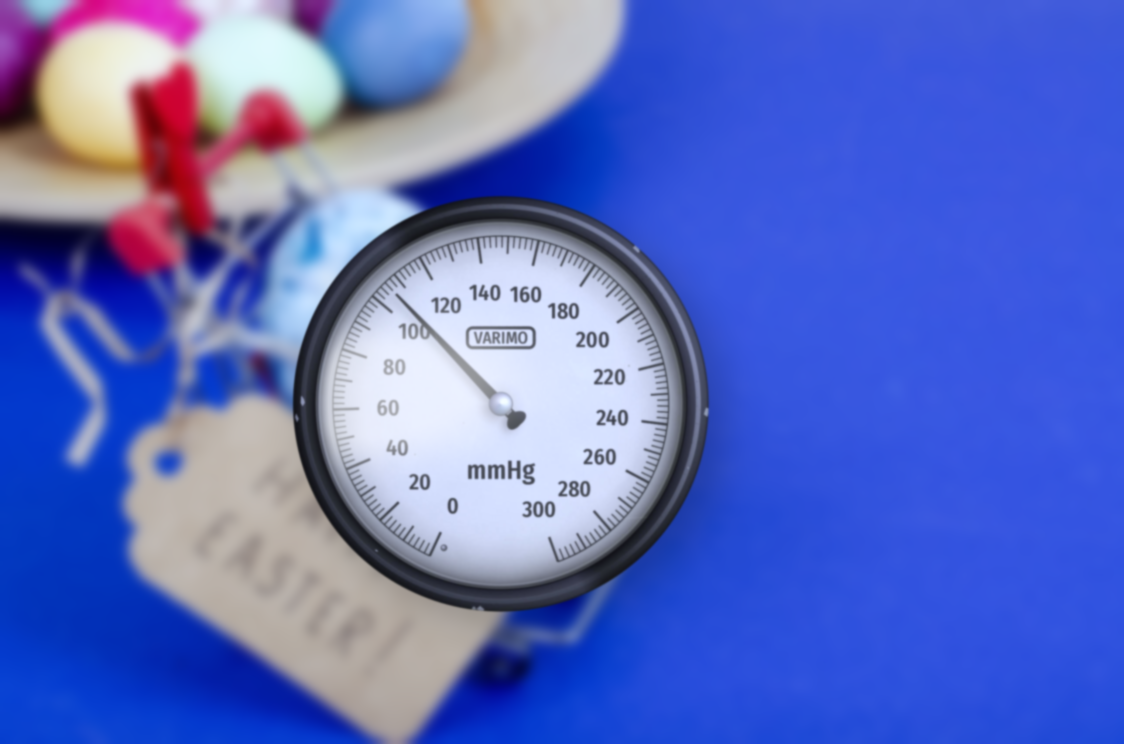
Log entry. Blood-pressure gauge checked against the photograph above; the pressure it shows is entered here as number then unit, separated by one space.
106 mmHg
